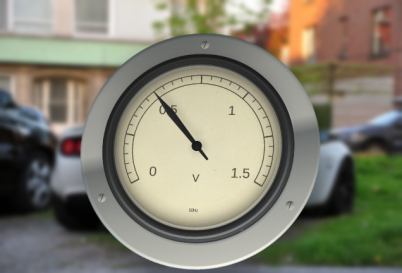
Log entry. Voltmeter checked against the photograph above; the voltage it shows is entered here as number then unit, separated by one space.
0.5 V
